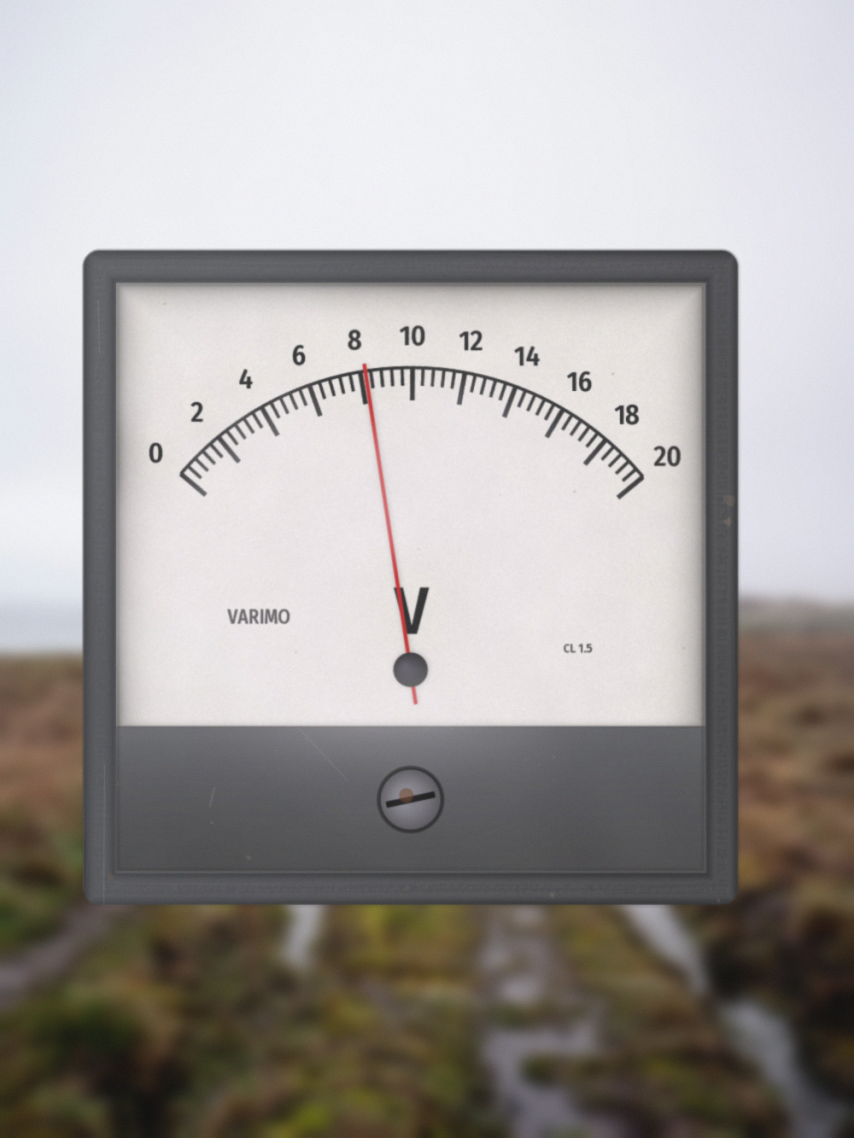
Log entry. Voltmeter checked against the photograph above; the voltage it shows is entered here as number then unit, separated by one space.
8.2 V
